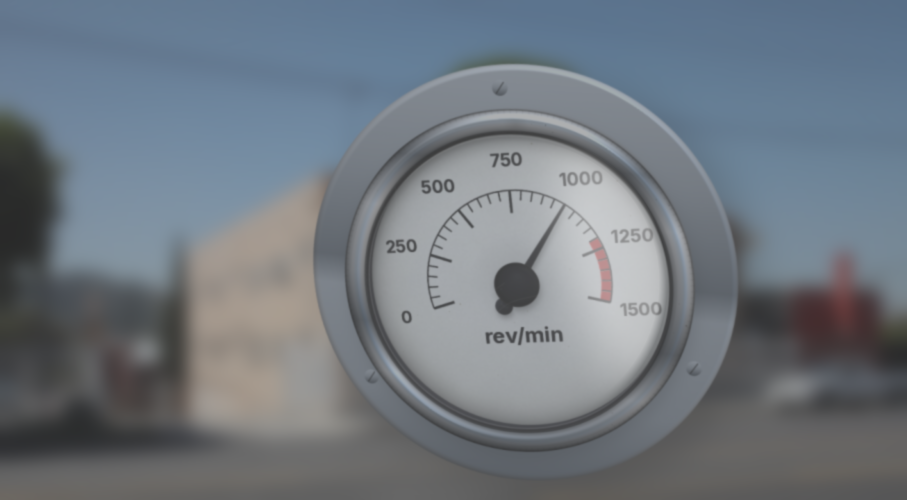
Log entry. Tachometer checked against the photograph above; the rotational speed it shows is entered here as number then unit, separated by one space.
1000 rpm
